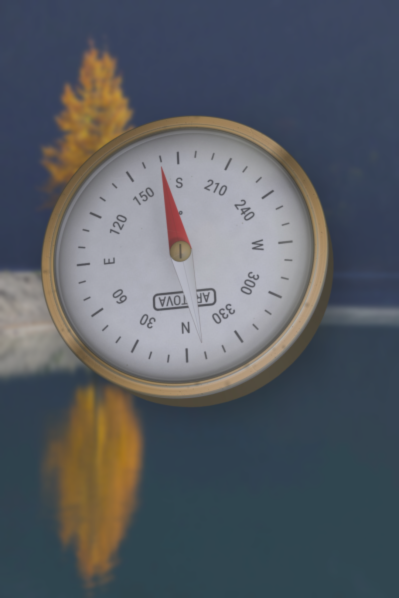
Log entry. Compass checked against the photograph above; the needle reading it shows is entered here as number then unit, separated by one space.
170 °
